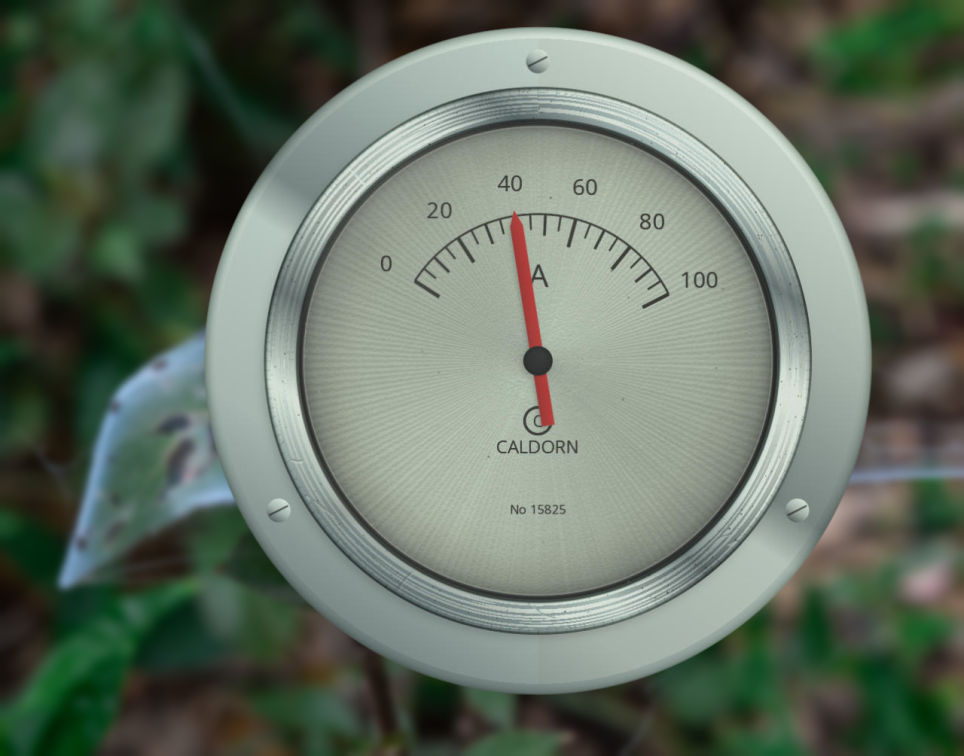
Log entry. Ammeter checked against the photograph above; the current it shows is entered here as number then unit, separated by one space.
40 A
